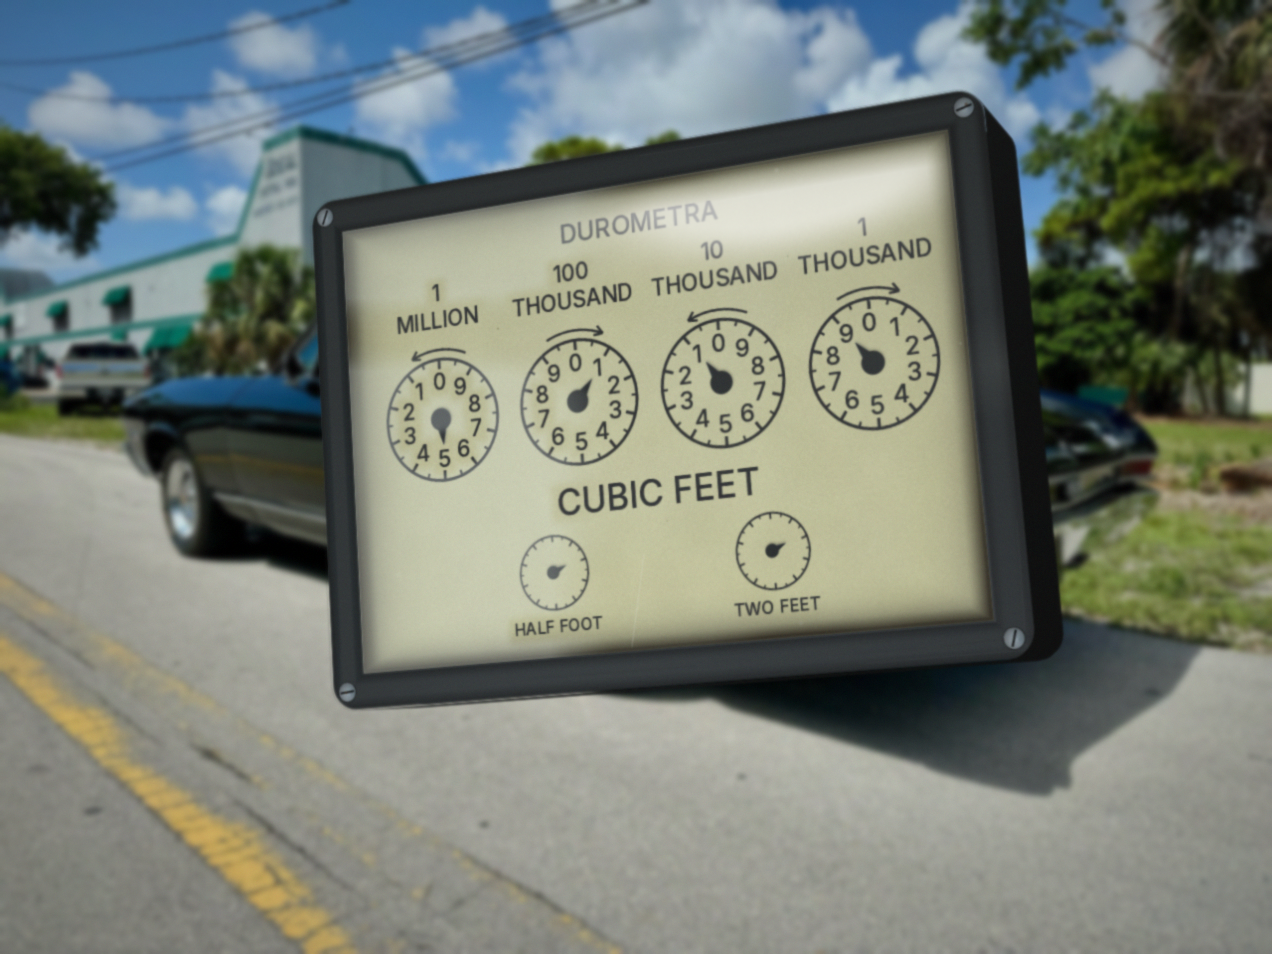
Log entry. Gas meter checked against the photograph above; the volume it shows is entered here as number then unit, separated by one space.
510900 ft³
